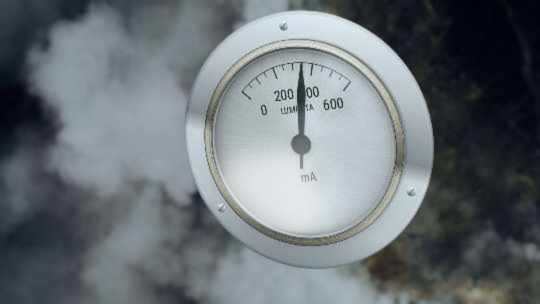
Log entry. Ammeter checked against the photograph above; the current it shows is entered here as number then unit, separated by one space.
350 mA
